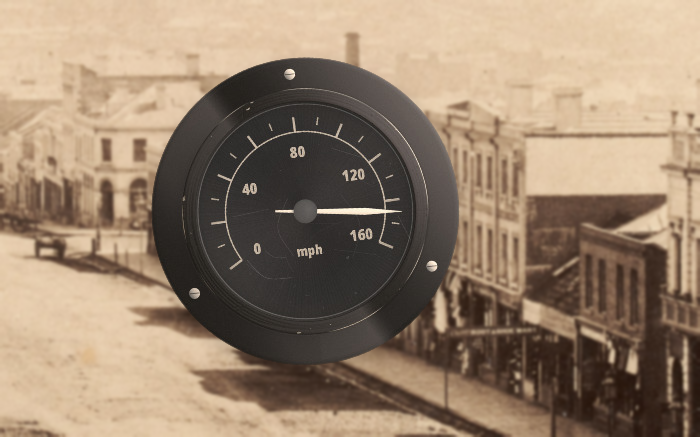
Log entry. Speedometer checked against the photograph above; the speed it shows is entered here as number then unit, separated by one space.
145 mph
